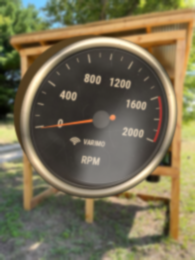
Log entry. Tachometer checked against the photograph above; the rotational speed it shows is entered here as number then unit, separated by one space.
0 rpm
